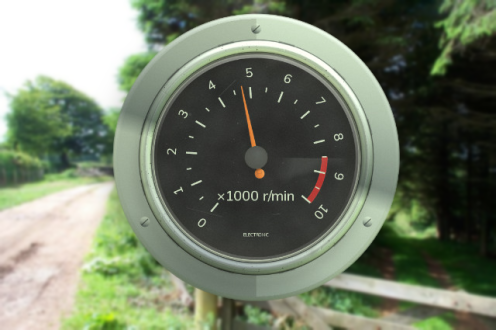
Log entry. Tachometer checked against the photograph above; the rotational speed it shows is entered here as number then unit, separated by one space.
4750 rpm
